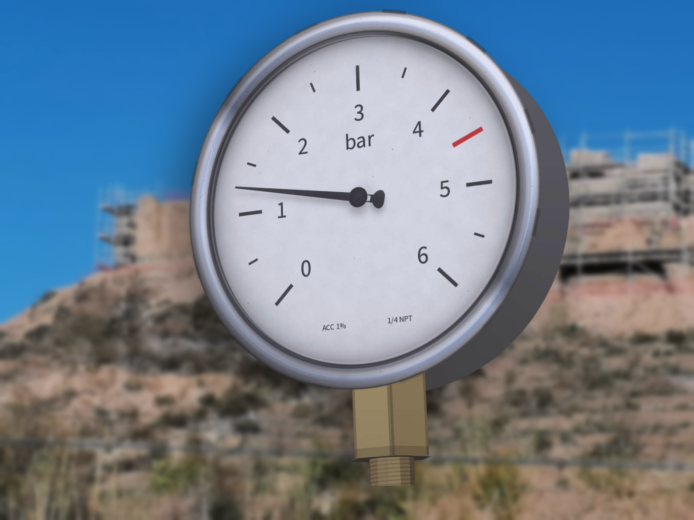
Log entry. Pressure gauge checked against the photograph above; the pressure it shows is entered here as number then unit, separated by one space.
1.25 bar
